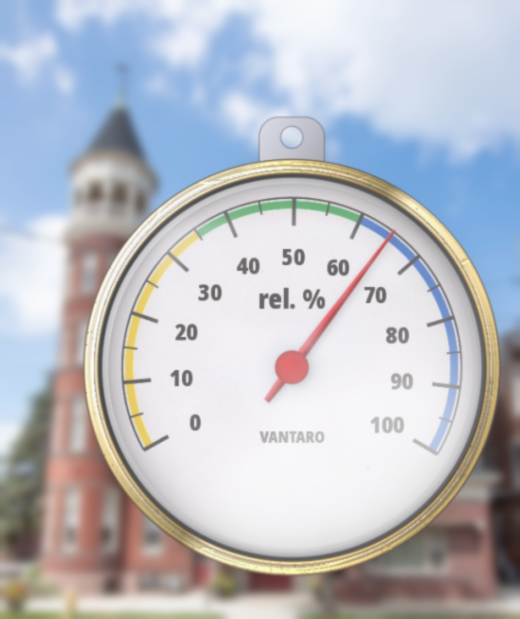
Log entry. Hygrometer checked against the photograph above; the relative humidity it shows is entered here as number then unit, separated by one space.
65 %
